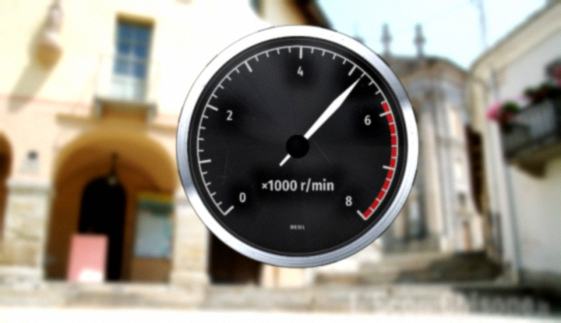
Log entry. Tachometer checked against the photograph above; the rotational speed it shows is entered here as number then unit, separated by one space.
5200 rpm
